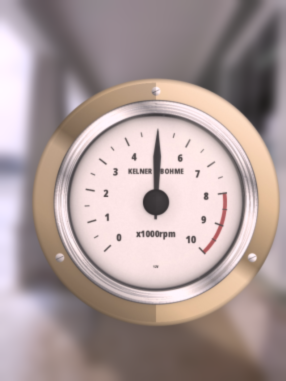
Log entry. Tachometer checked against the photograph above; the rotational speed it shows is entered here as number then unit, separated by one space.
5000 rpm
